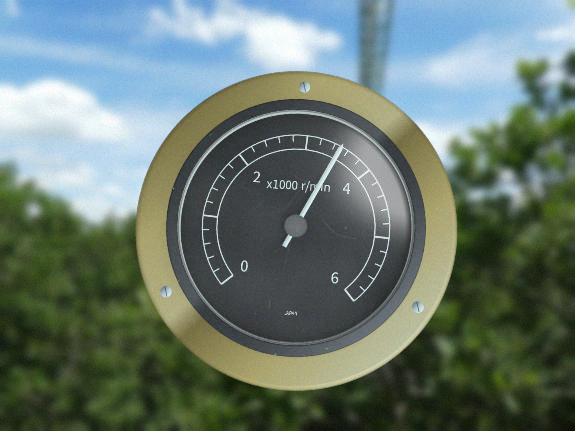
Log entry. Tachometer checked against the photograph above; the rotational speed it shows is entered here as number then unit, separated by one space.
3500 rpm
